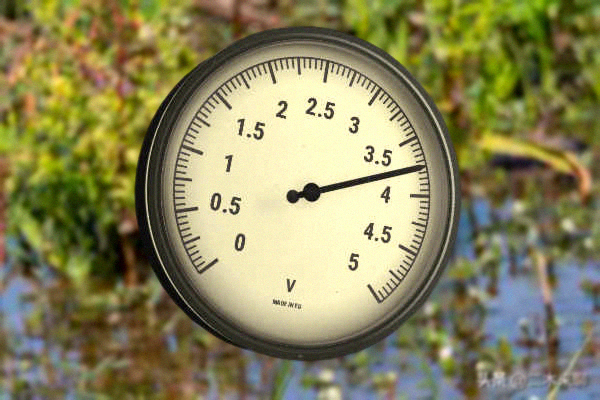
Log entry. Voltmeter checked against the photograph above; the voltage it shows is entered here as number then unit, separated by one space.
3.75 V
